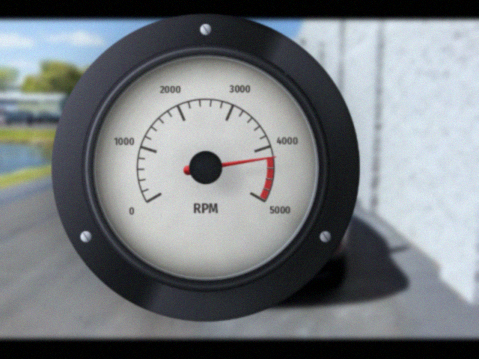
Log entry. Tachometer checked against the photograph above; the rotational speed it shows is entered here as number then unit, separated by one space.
4200 rpm
